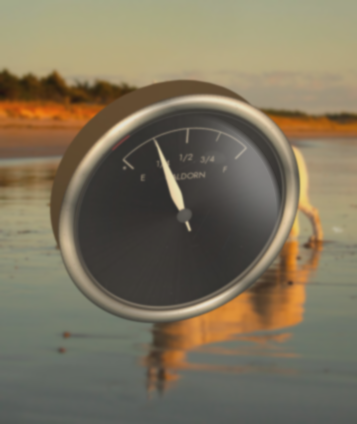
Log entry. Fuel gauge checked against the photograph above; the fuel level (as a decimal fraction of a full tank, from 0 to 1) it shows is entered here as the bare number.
0.25
